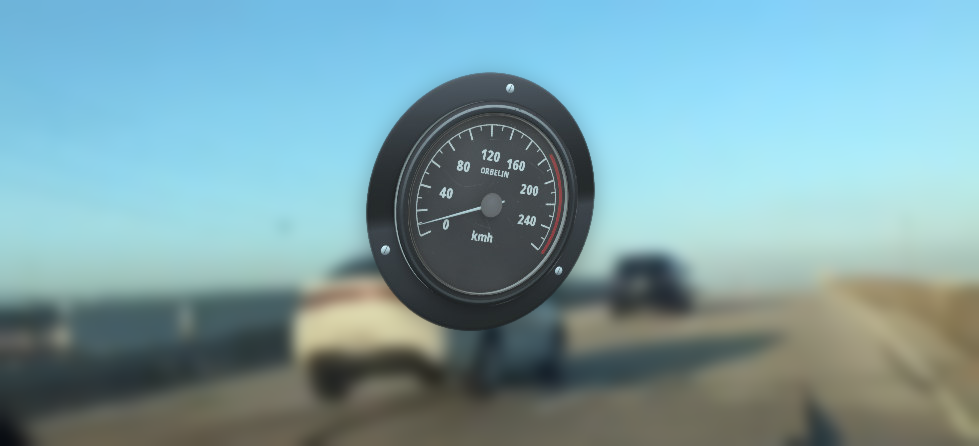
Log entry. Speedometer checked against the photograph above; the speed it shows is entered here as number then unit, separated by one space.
10 km/h
